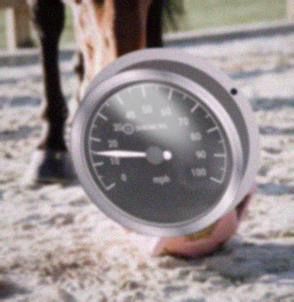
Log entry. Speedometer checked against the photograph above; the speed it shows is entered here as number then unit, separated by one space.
15 mph
